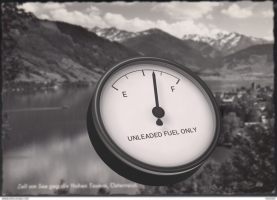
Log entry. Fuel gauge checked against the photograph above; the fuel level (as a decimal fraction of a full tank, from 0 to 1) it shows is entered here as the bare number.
0.625
